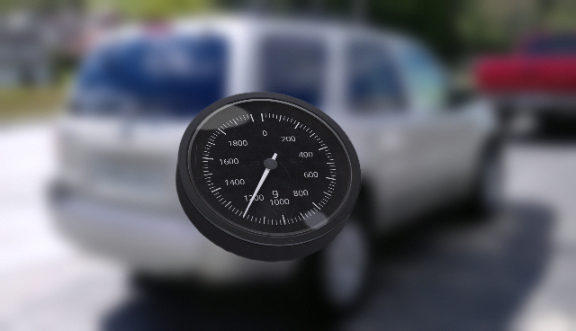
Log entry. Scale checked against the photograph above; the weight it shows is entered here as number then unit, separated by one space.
1200 g
